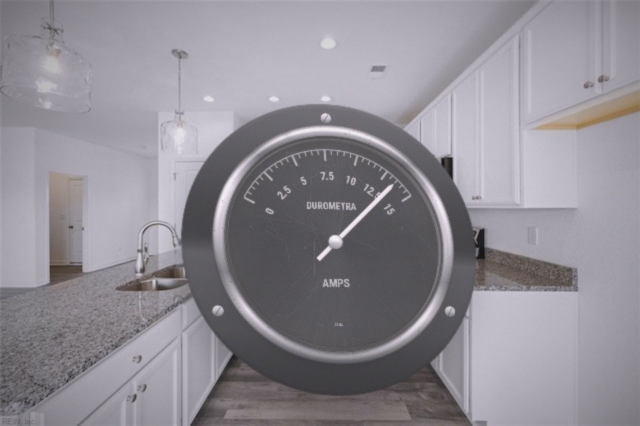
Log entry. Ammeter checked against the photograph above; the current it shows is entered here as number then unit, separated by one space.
13.5 A
